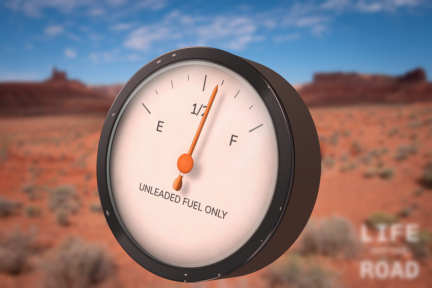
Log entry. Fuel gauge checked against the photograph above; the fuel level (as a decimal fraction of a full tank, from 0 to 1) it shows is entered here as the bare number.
0.625
